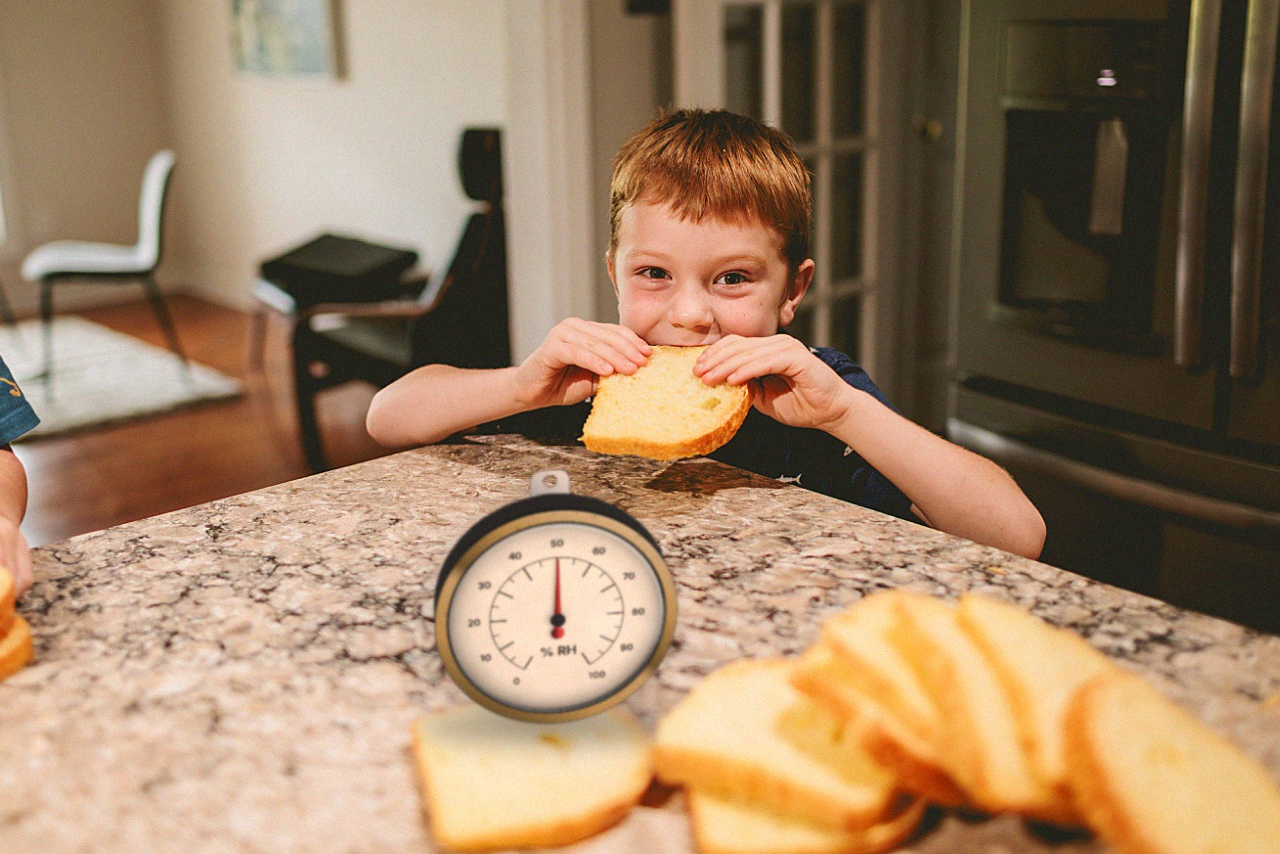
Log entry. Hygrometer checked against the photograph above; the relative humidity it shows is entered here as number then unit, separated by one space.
50 %
